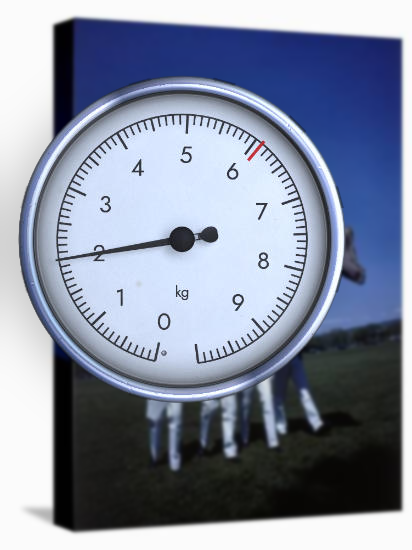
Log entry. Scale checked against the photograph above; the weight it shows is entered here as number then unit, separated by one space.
2 kg
